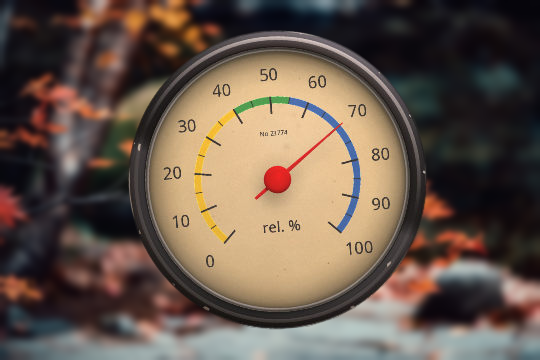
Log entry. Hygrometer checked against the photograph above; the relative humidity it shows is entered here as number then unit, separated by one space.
70 %
